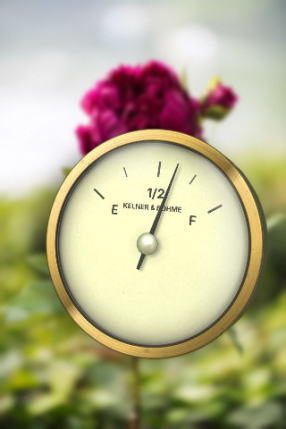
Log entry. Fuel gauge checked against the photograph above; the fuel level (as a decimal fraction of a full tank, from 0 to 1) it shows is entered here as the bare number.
0.625
